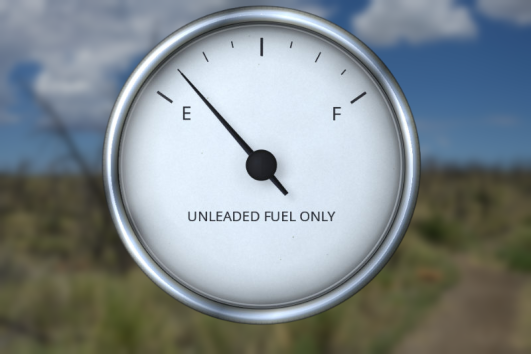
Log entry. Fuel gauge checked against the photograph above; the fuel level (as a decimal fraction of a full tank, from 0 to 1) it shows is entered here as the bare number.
0.125
